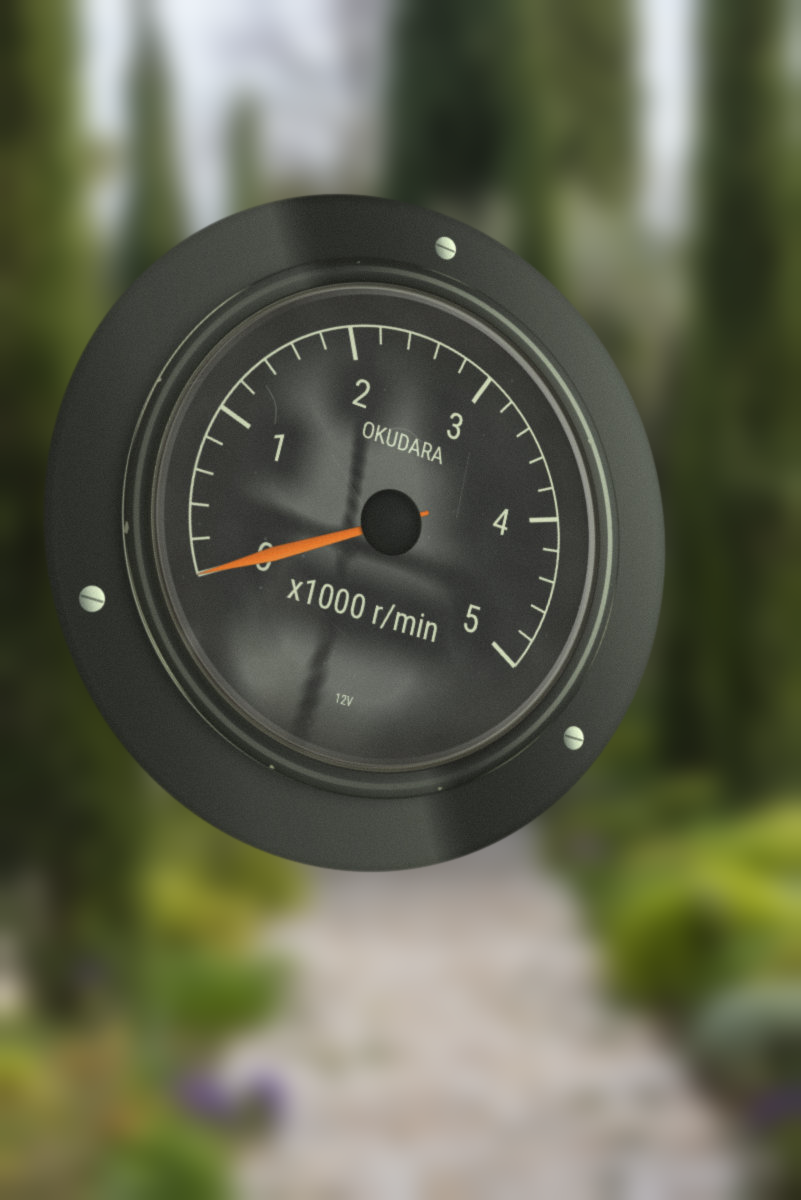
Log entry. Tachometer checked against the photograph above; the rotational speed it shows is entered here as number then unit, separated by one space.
0 rpm
